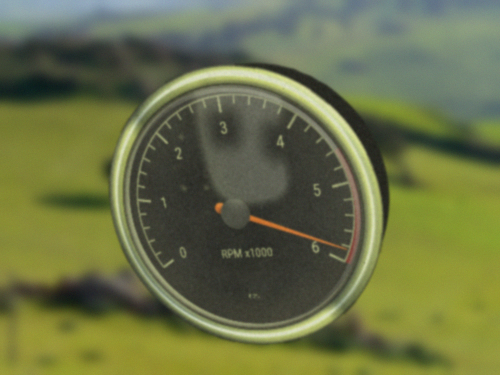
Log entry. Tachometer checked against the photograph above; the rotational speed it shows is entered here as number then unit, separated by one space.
5800 rpm
